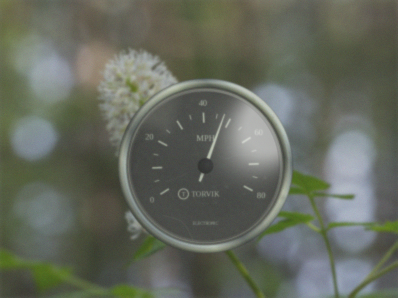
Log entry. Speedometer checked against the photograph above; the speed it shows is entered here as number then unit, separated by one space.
47.5 mph
